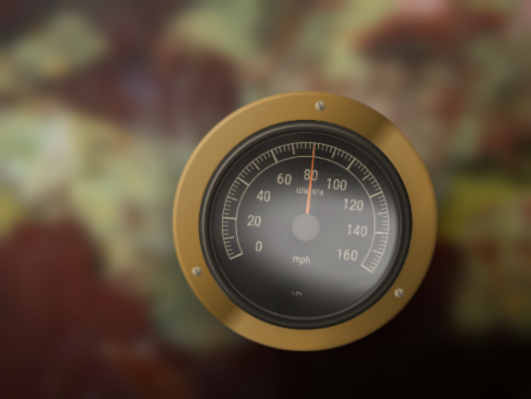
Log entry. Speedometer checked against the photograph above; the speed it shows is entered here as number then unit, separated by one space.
80 mph
